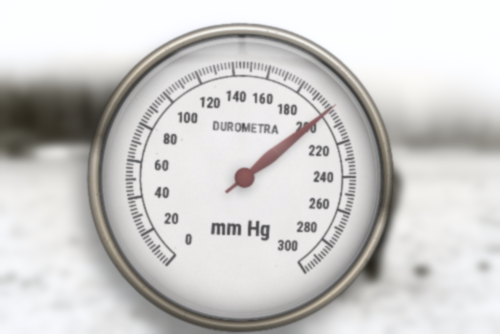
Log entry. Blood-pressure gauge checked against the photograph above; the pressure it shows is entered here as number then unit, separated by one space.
200 mmHg
